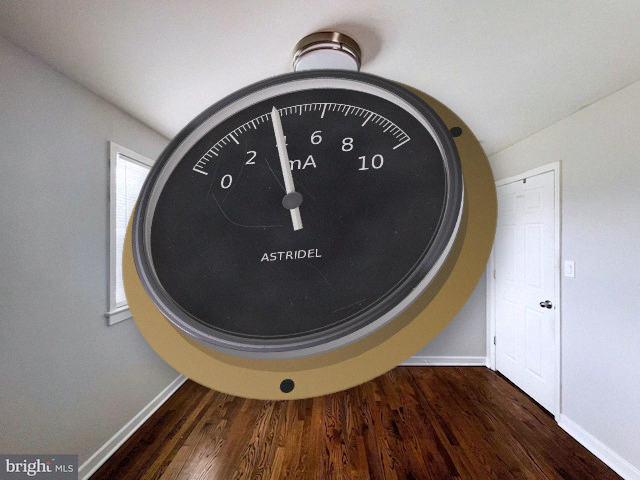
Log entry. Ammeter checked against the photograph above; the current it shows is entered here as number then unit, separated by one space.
4 mA
